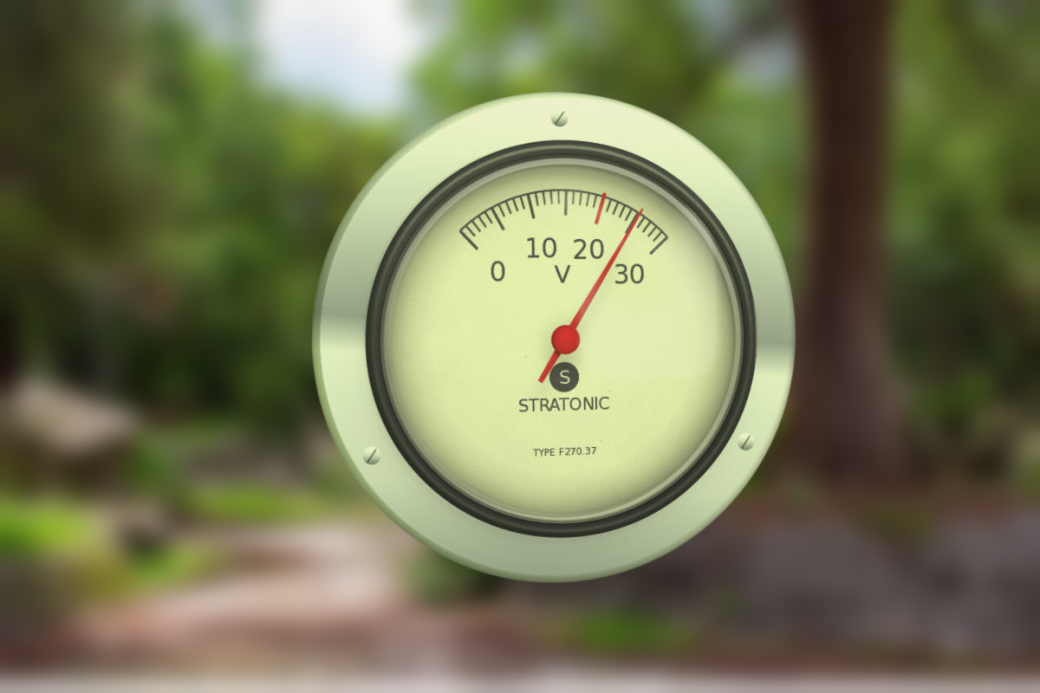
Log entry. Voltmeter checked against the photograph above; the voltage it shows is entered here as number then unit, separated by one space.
25 V
